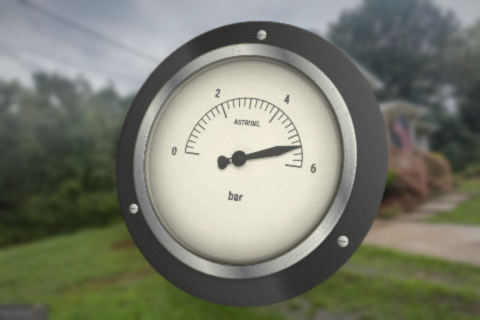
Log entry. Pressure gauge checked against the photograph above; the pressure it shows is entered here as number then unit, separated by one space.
5.4 bar
